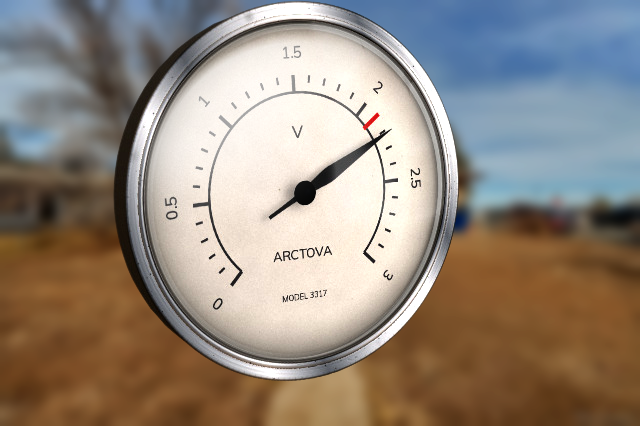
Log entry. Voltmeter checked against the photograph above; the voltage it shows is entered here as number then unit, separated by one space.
2.2 V
